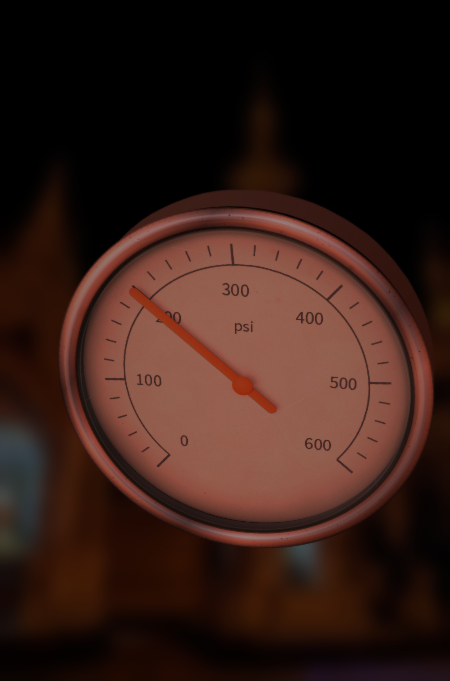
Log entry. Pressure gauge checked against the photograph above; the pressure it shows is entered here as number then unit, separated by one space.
200 psi
